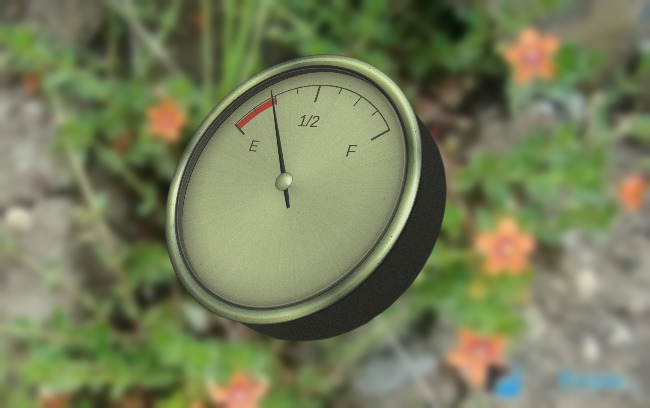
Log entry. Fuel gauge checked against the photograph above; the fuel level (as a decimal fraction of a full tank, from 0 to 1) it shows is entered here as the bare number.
0.25
